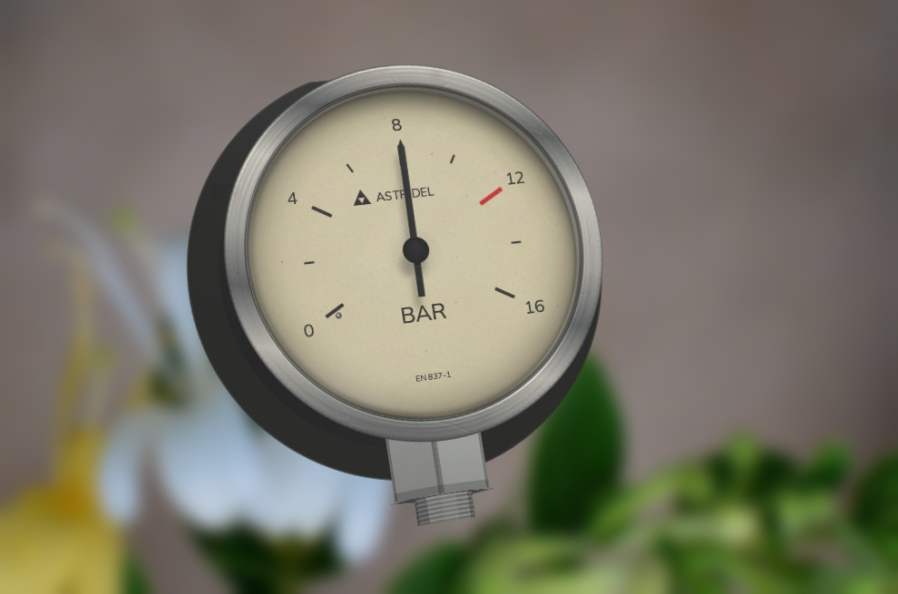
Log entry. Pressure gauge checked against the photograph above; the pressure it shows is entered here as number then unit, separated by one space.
8 bar
